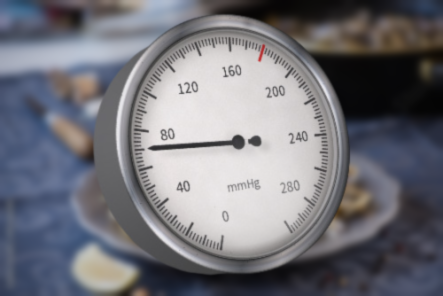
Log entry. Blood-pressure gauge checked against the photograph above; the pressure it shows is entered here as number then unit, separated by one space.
70 mmHg
